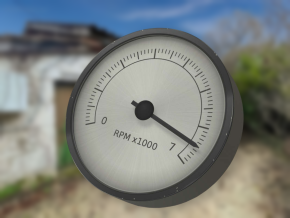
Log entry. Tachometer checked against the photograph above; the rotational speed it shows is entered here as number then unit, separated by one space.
6500 rpm
